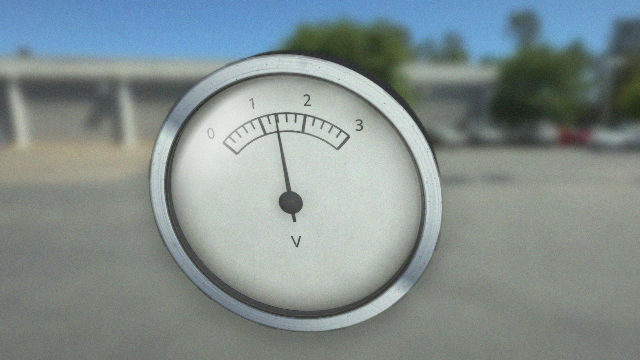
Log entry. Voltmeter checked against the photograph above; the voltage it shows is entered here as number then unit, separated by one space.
1.4 V
